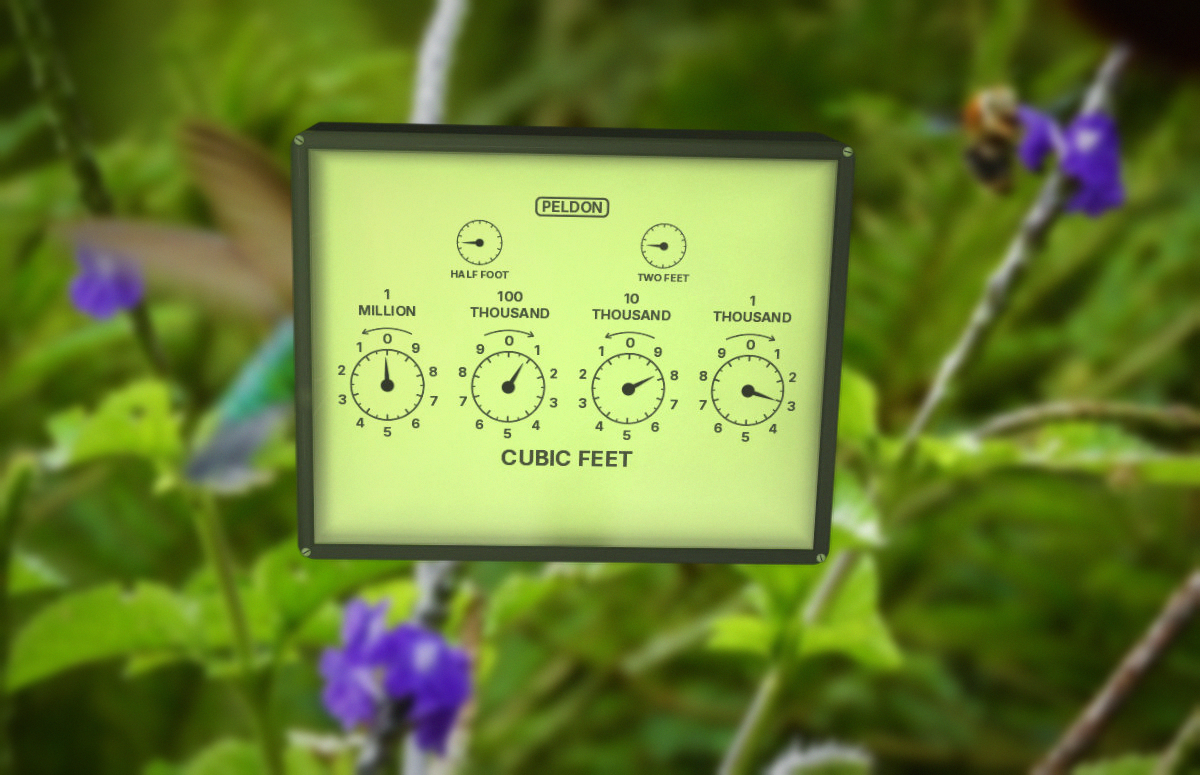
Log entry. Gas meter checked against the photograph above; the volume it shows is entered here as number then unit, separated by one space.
8300 ft³
